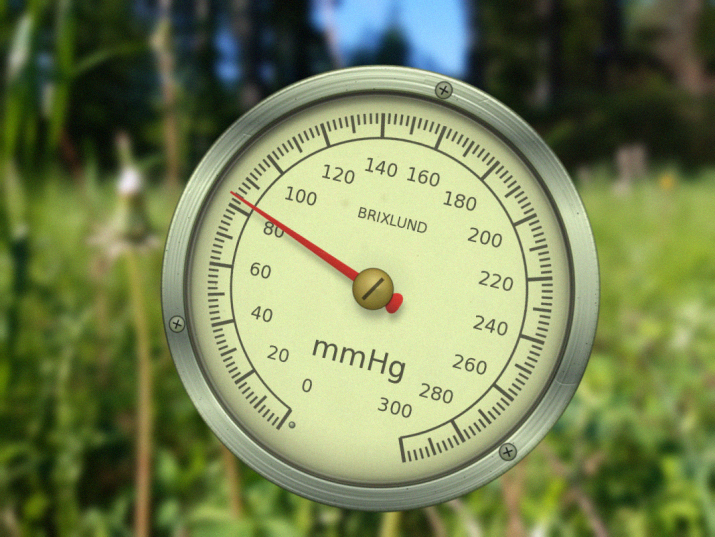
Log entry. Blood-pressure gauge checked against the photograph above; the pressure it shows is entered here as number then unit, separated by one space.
84 mmHg
